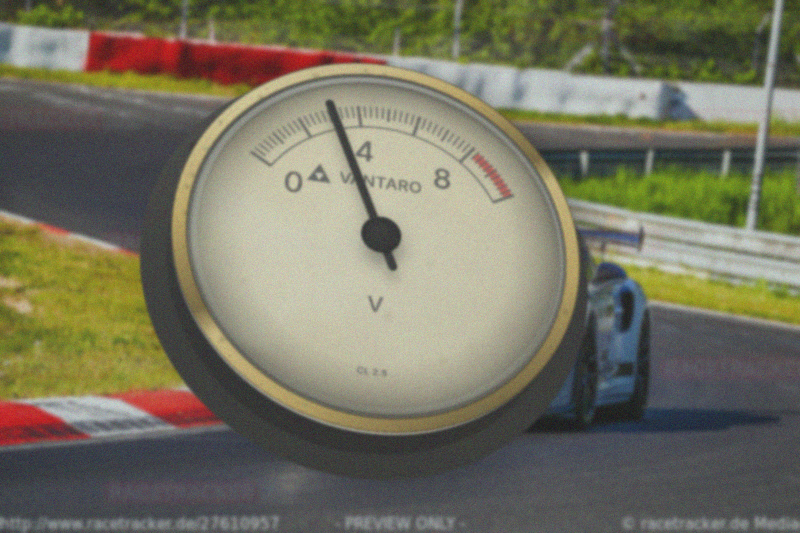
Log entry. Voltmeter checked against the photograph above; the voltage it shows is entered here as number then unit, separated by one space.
3 V
